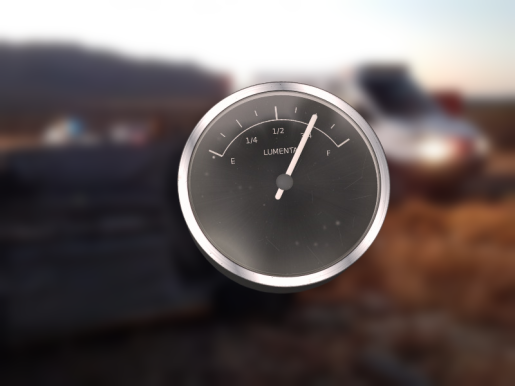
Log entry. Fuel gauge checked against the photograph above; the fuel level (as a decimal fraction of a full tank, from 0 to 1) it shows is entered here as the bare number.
0.75
